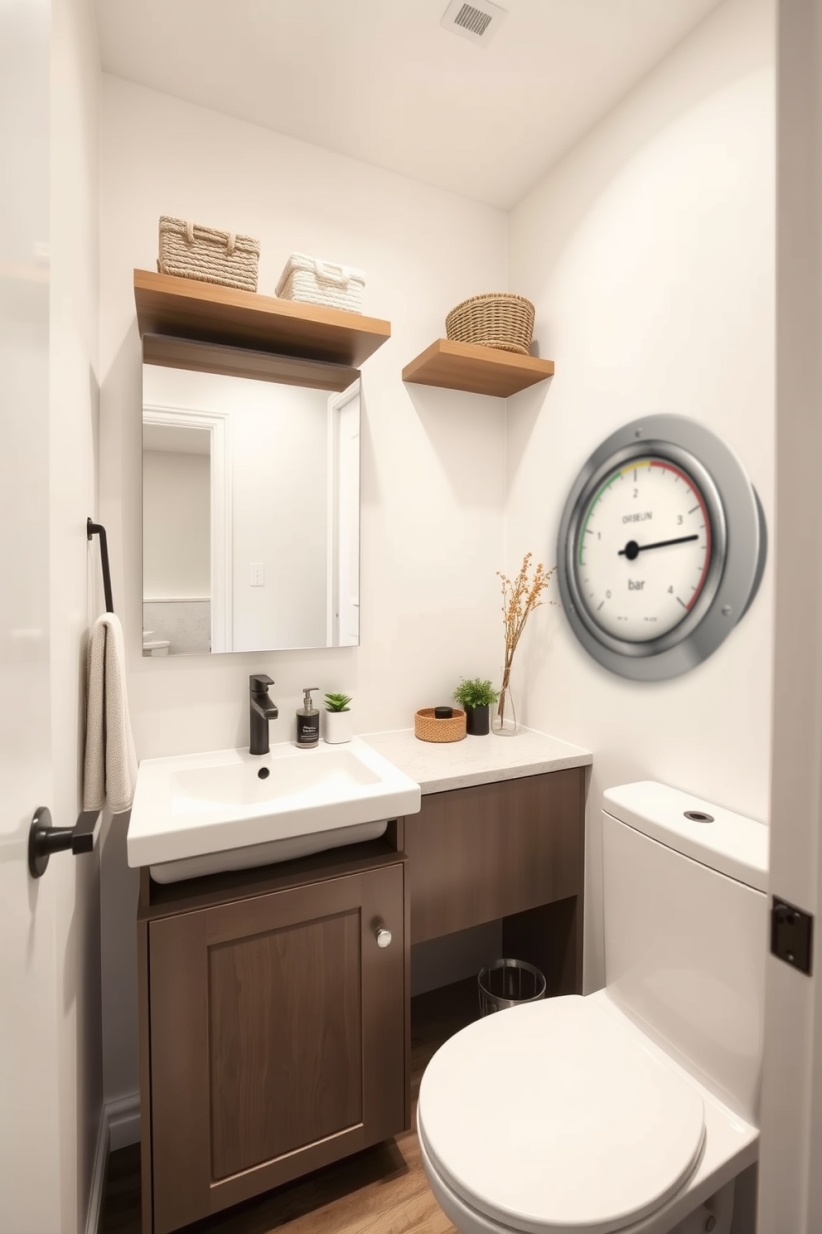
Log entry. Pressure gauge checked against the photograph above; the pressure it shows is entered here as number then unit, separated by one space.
3.3 bar
